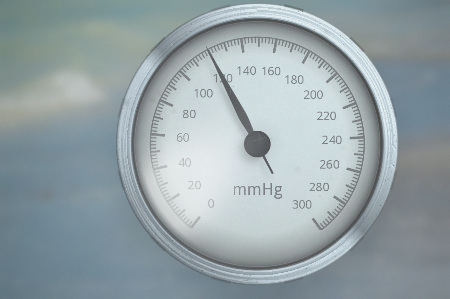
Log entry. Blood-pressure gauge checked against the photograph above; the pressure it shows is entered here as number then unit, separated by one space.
120 mmHg
